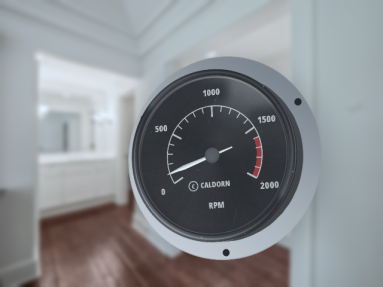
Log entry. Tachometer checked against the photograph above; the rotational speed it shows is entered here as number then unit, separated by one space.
100 rpm
